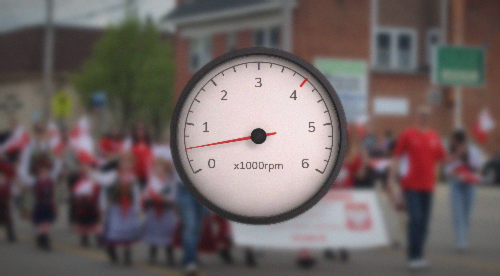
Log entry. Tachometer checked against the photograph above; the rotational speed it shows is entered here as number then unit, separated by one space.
500 rpm
